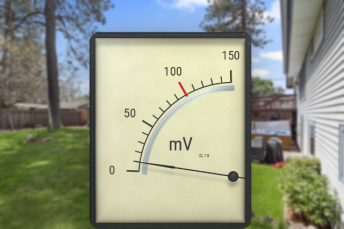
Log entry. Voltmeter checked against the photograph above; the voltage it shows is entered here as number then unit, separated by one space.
10 mV
